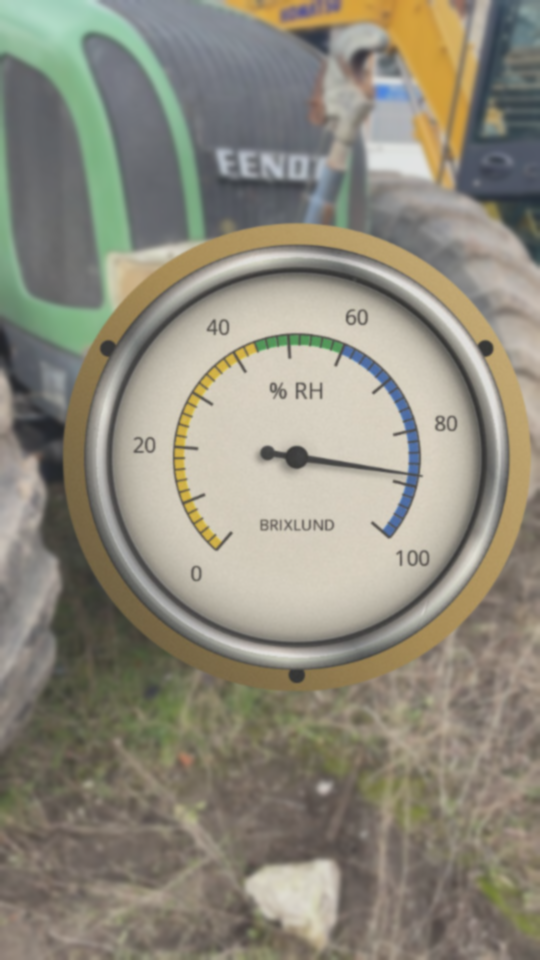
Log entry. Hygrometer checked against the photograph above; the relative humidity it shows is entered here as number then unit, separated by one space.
88 %
